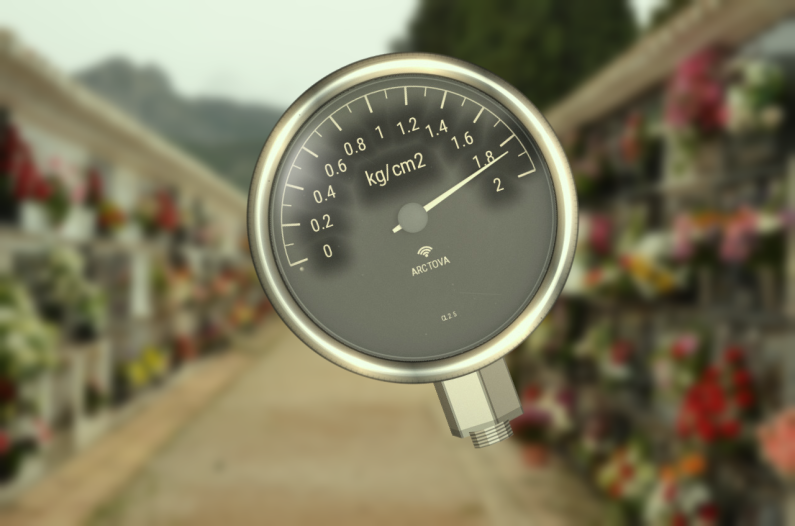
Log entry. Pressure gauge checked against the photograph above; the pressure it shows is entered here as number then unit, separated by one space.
1.85 kg/cm²
